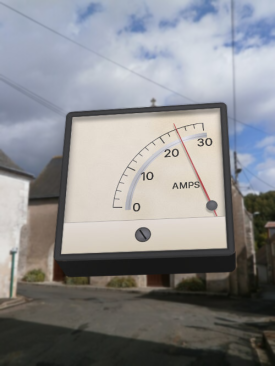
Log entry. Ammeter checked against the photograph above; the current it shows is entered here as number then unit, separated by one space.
24 A
